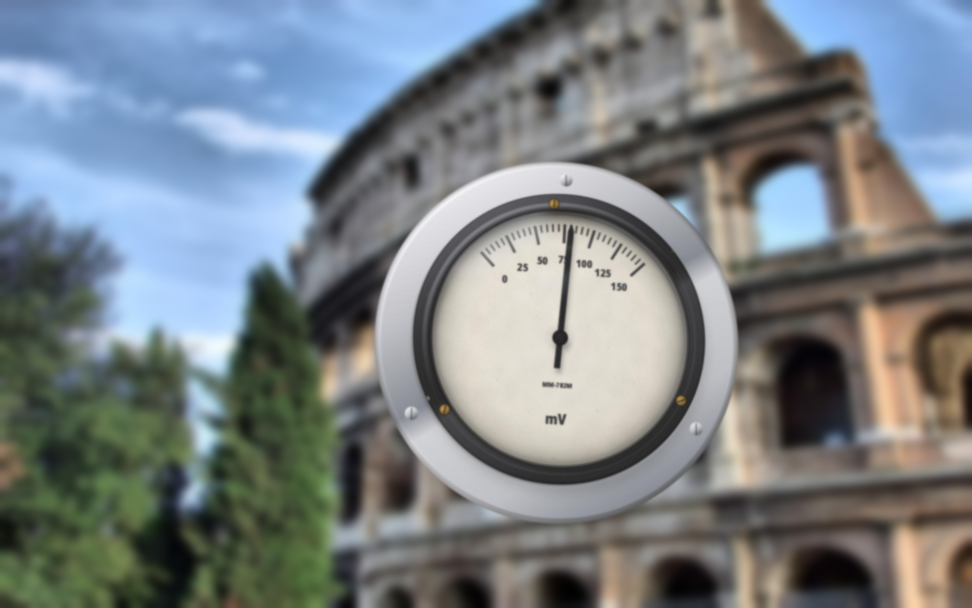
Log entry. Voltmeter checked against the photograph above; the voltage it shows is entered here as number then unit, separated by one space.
80 mV
